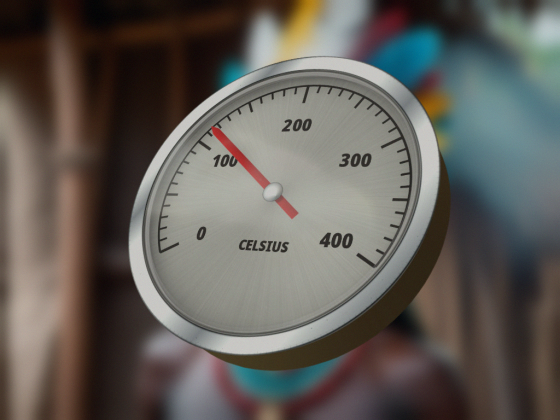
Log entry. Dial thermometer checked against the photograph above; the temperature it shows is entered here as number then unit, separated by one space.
115 °C
